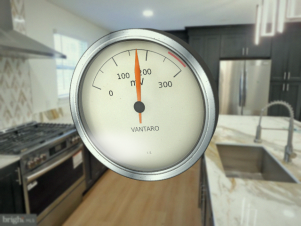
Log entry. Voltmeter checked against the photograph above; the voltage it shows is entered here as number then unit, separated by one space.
175 mV
